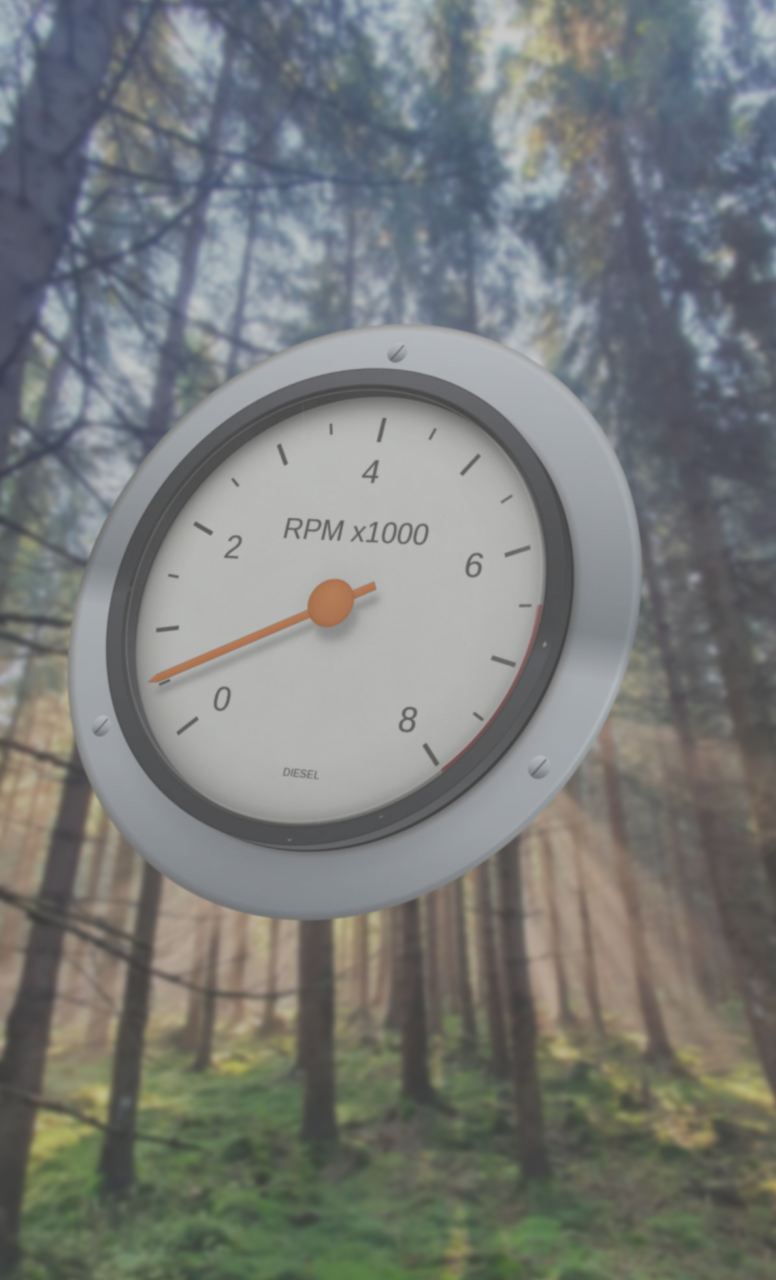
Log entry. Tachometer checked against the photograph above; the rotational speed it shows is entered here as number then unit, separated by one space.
500 rpm
